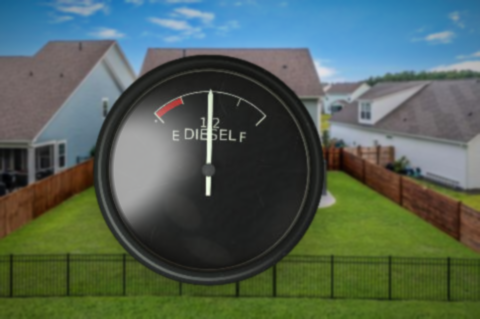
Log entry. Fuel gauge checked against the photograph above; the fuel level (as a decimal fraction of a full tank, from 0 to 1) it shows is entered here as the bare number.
0.5
